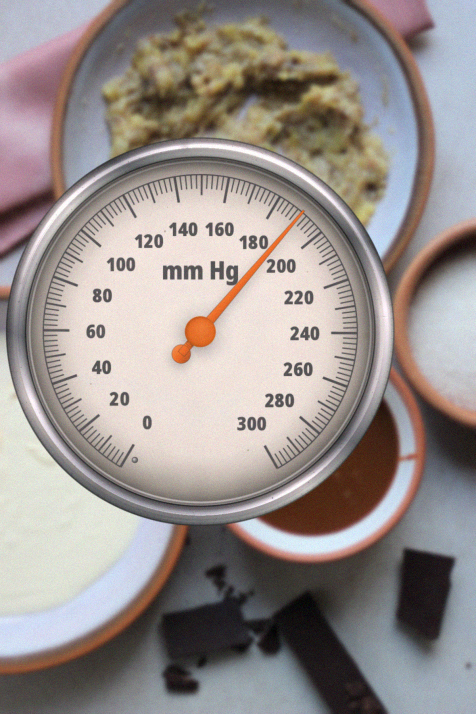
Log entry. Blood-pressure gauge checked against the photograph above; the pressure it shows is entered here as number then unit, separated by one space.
190 mmHg
